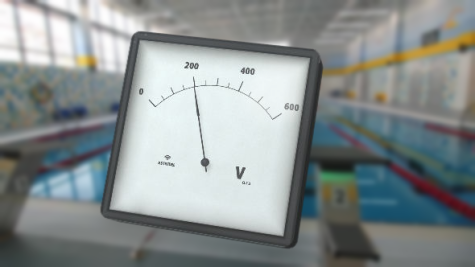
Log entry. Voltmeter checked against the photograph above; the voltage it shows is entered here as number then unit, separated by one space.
200 V
